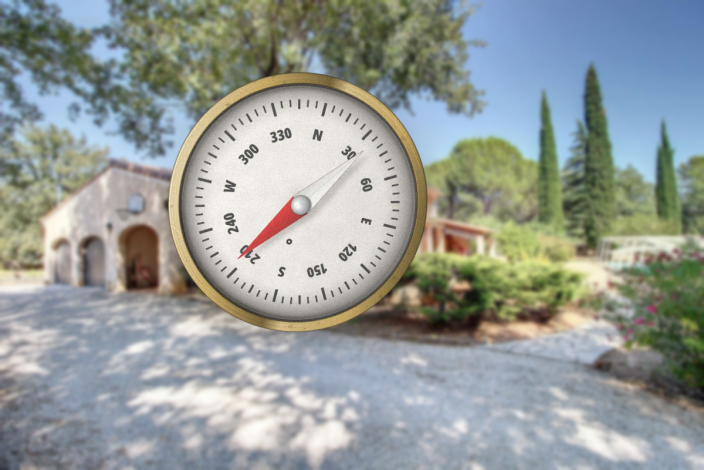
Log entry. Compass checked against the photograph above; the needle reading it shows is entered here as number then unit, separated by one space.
215 °
